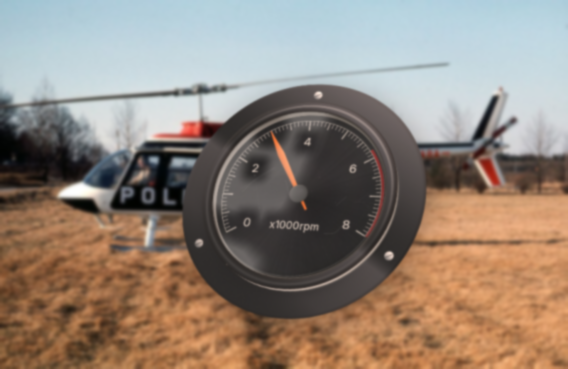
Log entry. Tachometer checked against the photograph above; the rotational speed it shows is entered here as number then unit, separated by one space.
3000 rpm
